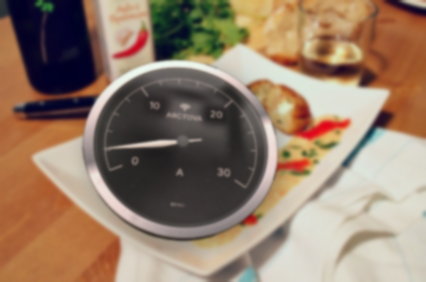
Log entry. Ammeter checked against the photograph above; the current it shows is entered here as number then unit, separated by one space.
2 A
